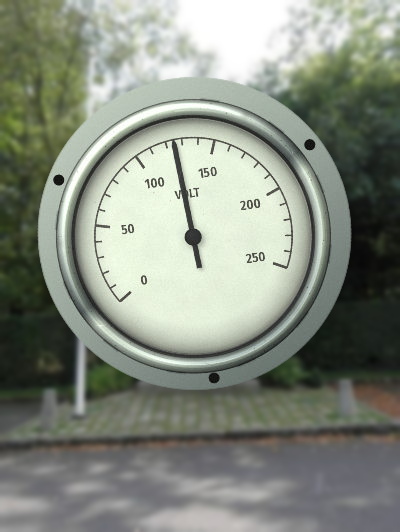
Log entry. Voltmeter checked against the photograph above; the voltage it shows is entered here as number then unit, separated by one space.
125 V
